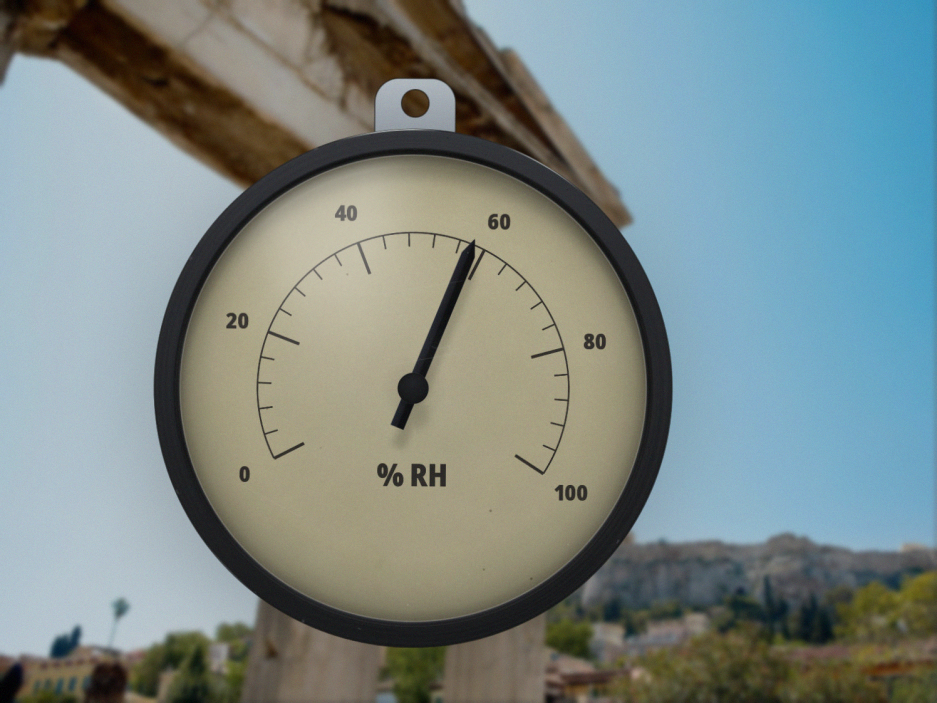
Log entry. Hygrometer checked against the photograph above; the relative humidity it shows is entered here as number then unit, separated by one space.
58 %
